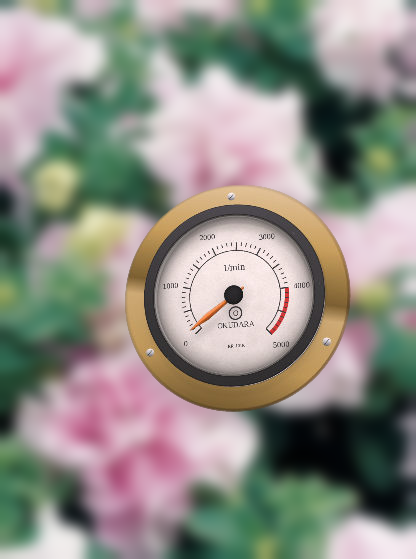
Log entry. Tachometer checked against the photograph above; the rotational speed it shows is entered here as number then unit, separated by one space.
100 rpm
